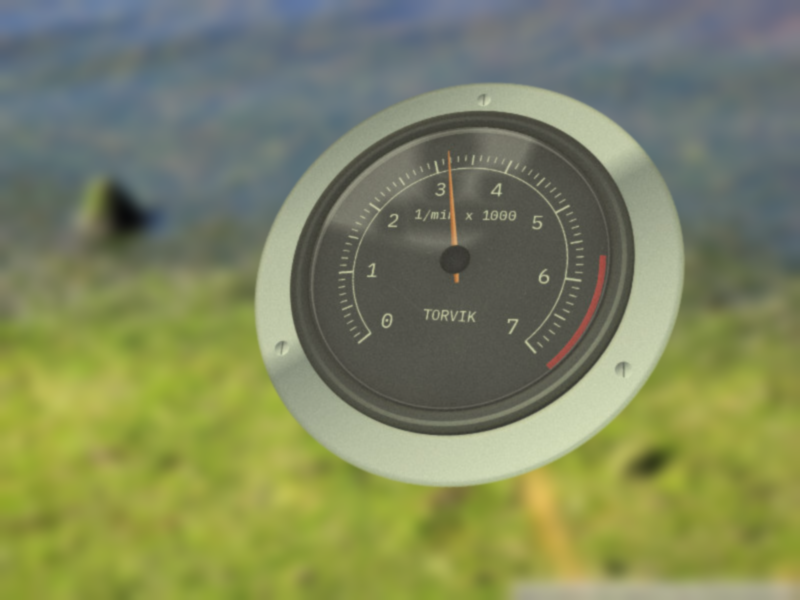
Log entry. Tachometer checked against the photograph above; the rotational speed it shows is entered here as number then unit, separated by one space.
3200 rpm
